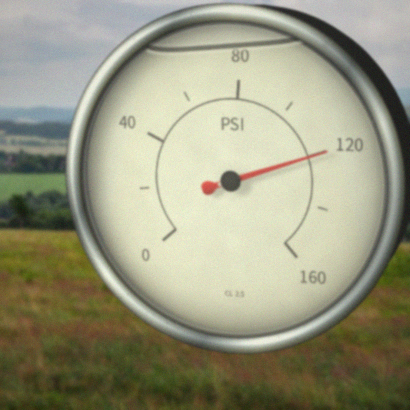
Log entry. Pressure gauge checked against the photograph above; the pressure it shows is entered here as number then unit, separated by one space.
120 psi
